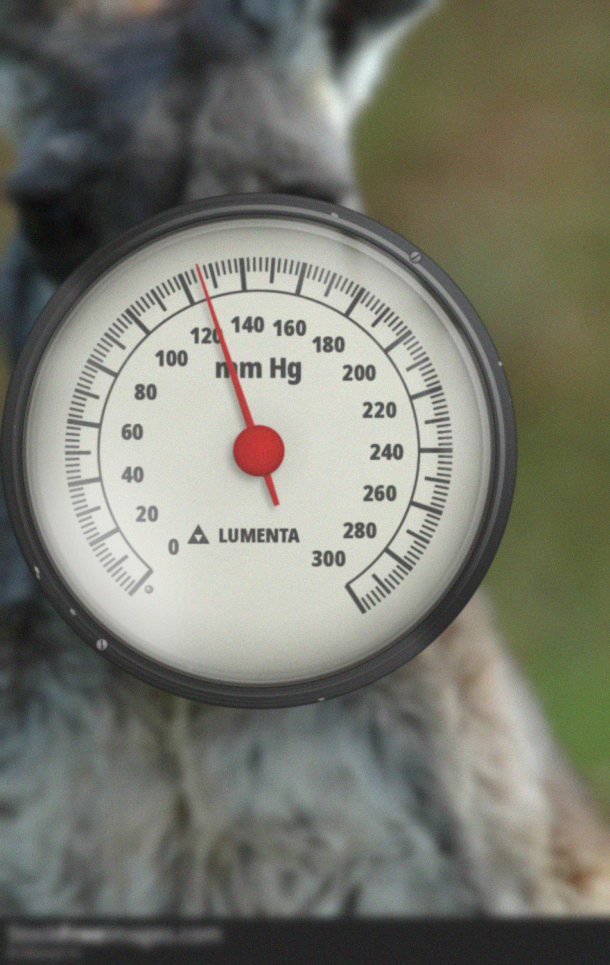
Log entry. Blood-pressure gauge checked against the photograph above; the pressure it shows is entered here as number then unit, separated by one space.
126 mmHg
